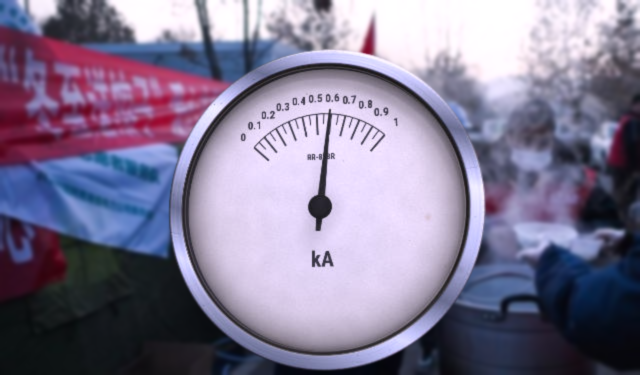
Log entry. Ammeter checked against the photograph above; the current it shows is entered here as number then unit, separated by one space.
0.6 kA
